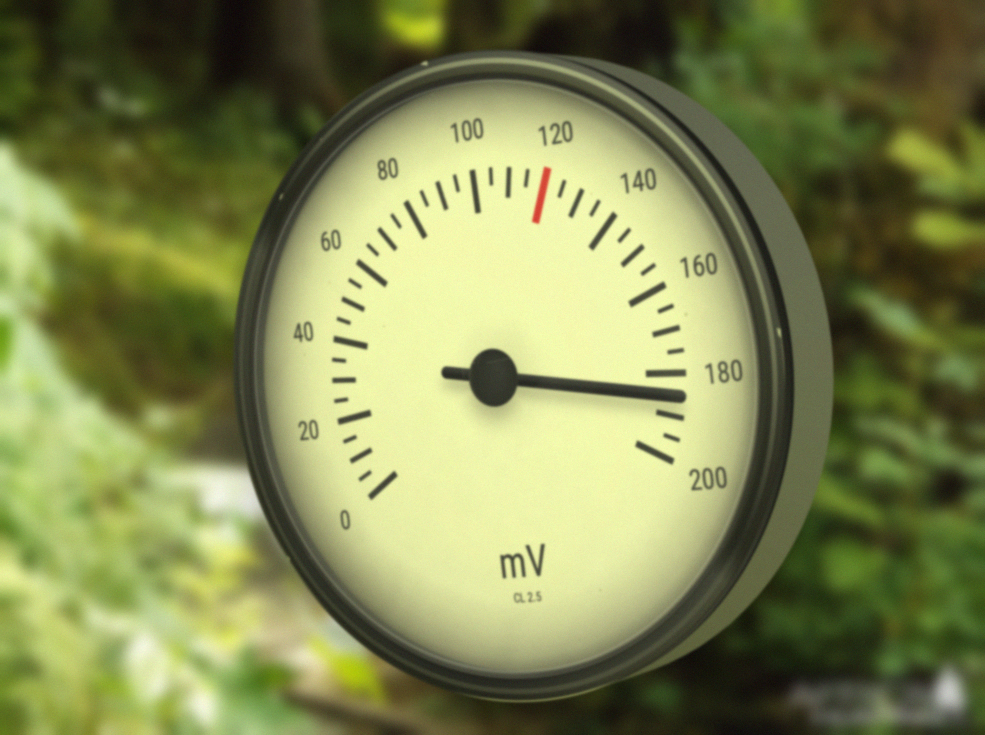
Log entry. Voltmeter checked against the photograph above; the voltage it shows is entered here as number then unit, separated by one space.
185 mV
